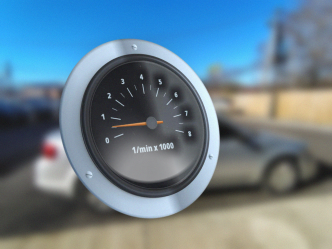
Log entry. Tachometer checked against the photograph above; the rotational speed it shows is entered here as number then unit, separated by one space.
500 rpm
